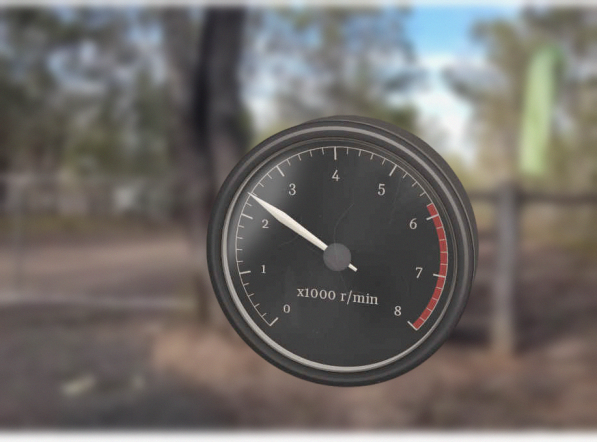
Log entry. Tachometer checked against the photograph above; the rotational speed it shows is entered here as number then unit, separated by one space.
2400 rpm
